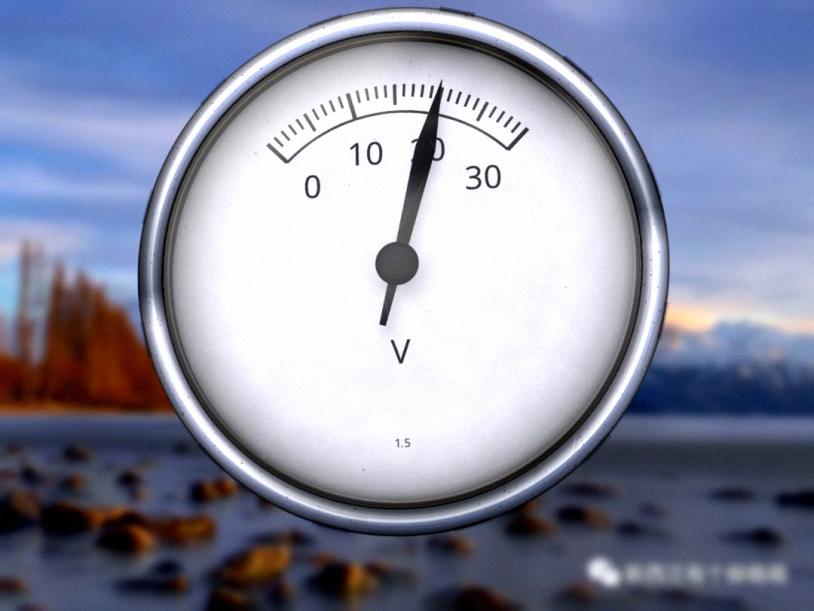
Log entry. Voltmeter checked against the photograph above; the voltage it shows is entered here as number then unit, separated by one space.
20 V
